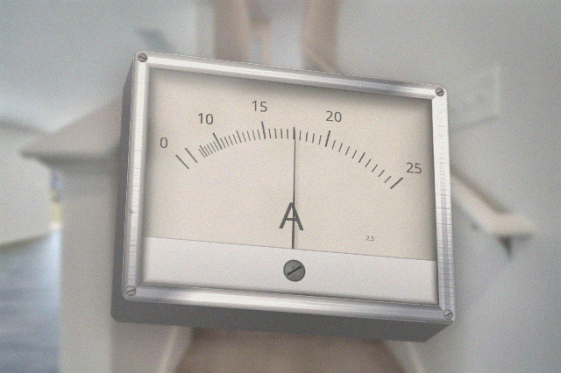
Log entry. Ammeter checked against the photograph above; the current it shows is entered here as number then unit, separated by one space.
17.5 A
